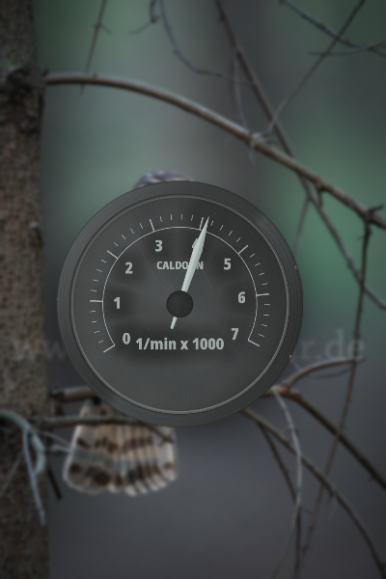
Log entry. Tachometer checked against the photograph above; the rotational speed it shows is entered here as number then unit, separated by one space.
4100 rpm
